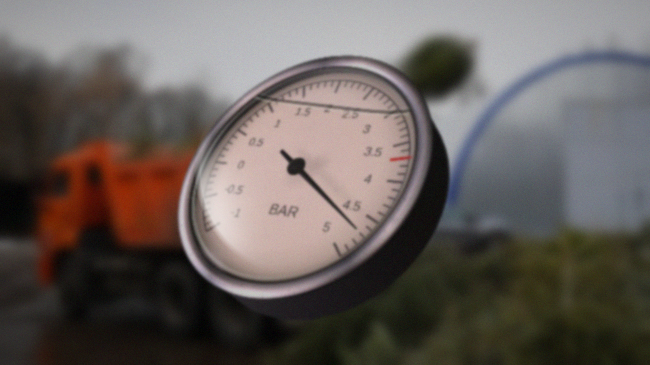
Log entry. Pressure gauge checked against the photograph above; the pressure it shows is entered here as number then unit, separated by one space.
4.7 bar
